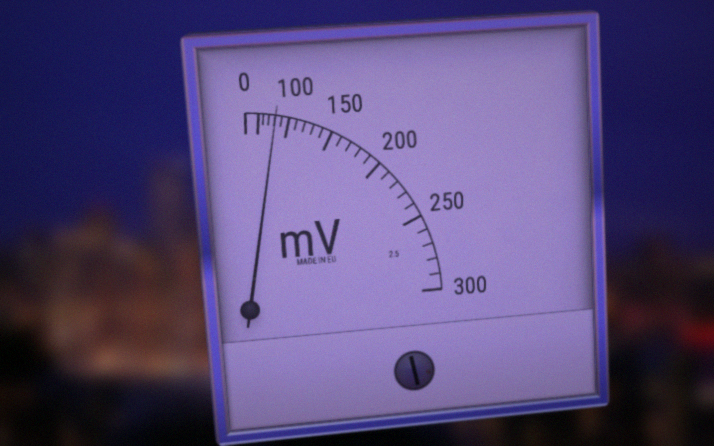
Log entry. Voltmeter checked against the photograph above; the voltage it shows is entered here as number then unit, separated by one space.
80 mV
